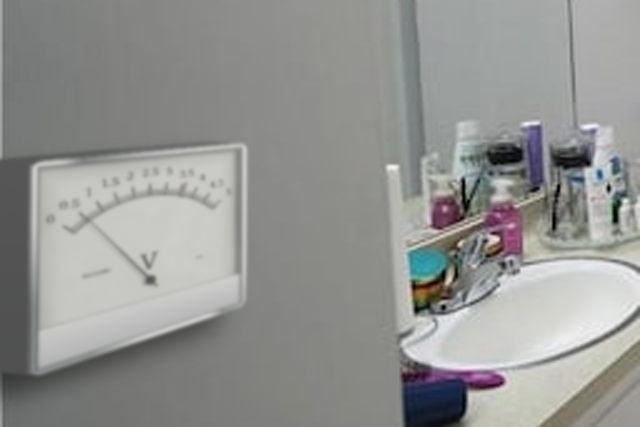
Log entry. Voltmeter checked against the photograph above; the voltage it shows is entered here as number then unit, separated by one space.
0.5 V
